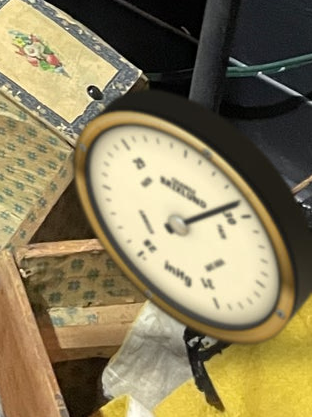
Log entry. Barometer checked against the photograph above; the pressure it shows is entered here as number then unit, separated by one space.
29.9 inHg
